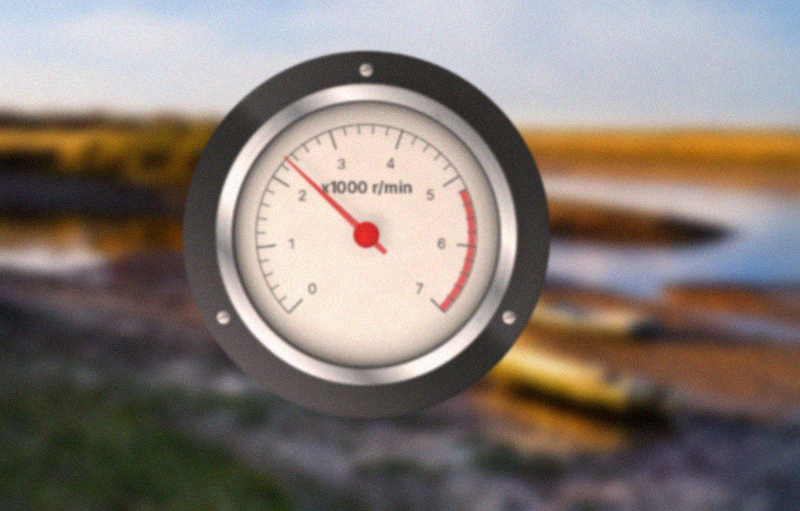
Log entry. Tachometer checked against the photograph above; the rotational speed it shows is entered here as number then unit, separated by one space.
2300 rpm
